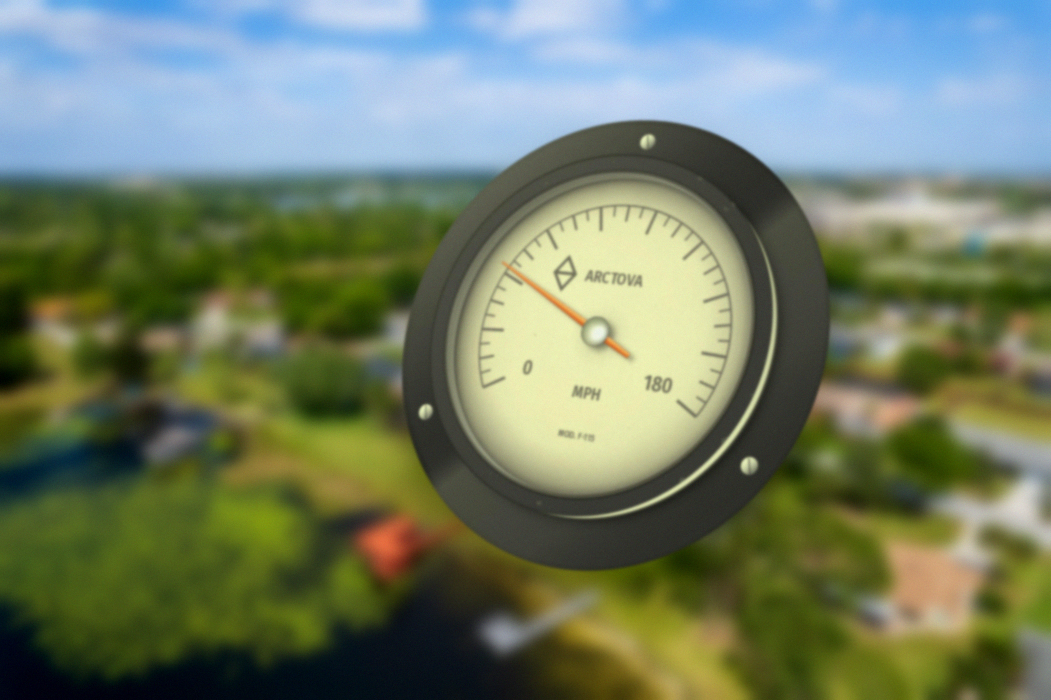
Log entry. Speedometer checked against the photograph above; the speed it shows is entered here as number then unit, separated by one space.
42.5 mph
